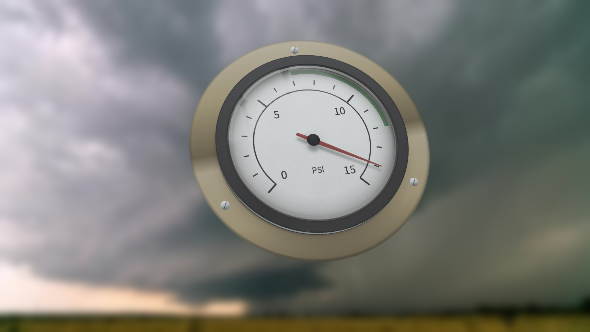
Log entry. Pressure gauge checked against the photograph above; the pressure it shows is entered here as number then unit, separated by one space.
14 psi
